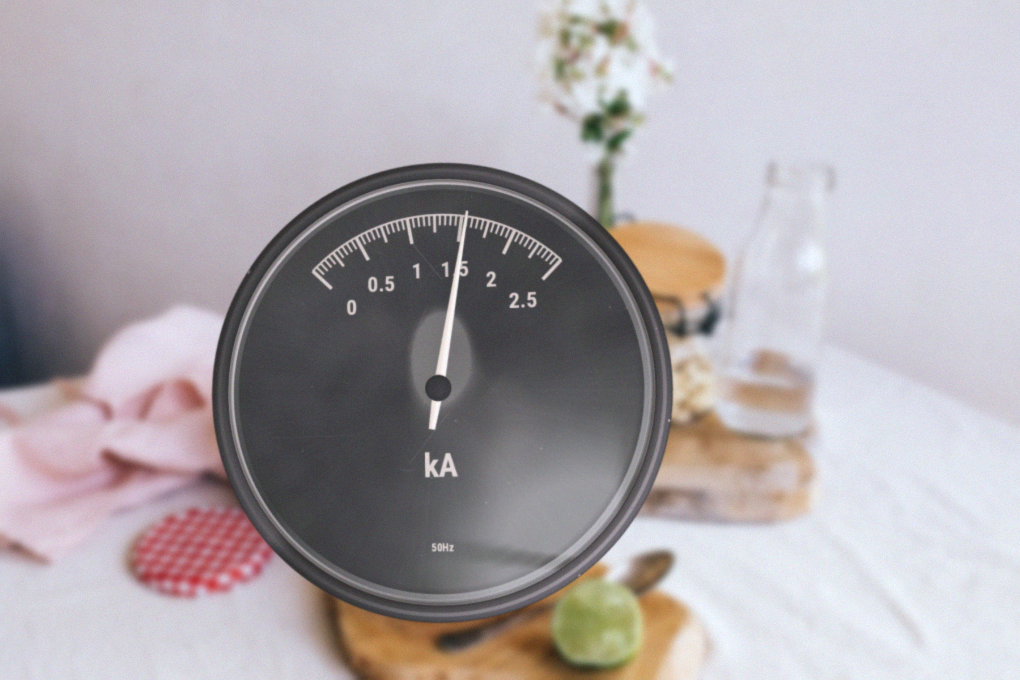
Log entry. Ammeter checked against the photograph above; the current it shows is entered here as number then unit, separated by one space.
1.55 kA
